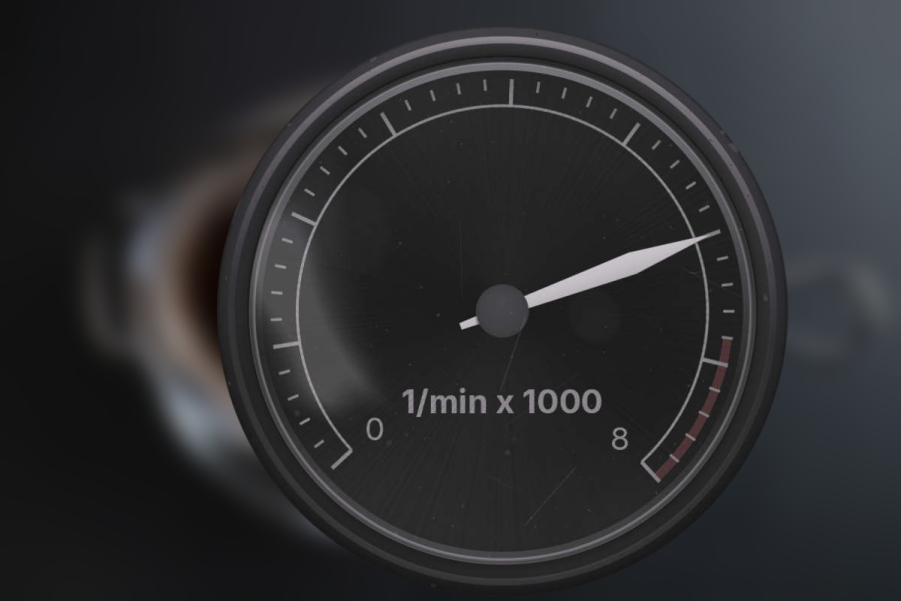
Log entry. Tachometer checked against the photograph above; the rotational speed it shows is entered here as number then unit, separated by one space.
6000 rpm
